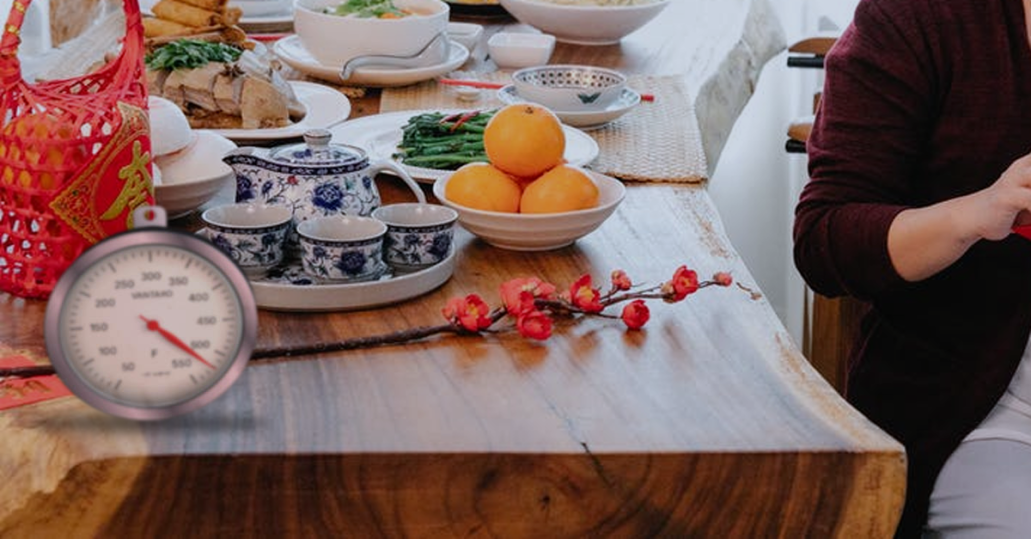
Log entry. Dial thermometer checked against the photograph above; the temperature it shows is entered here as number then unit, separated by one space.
520 °F
